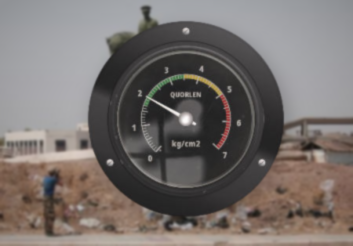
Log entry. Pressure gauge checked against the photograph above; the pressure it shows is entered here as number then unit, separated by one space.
2 kg/cm²
